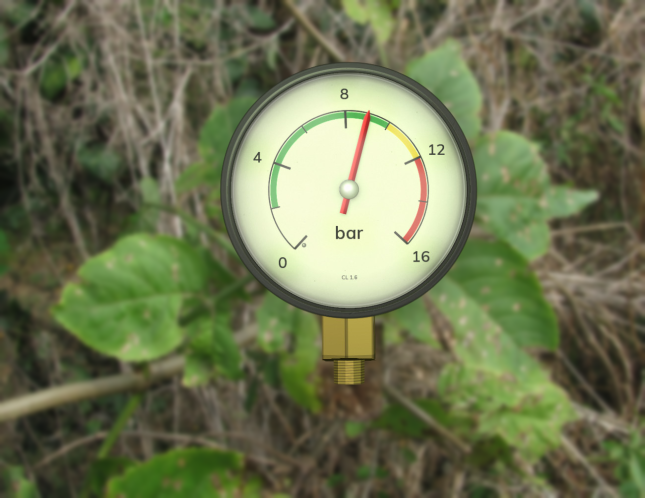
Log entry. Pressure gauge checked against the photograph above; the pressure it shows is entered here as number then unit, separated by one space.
9 bar
